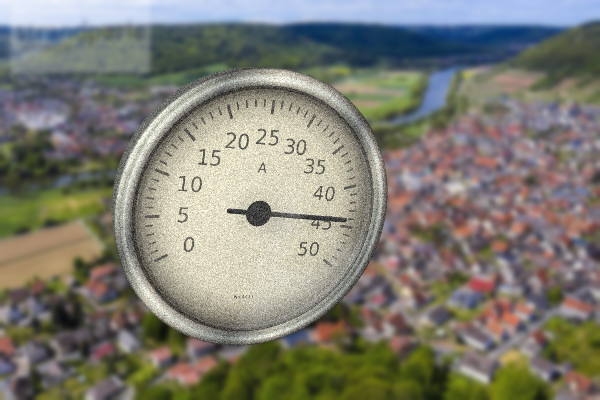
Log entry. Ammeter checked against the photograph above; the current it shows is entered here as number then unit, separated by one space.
44 A
